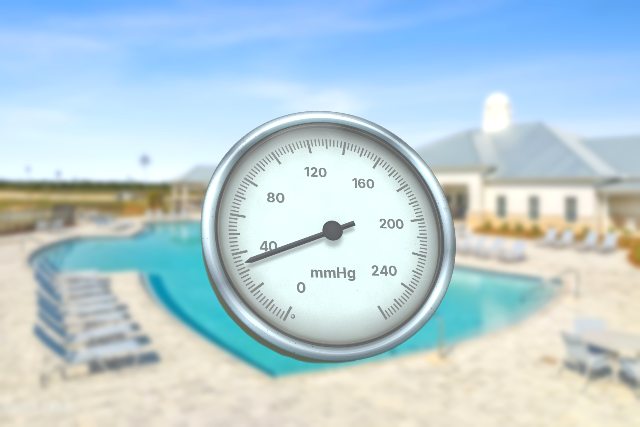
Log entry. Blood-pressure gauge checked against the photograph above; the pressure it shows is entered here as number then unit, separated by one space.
34 mmHg
